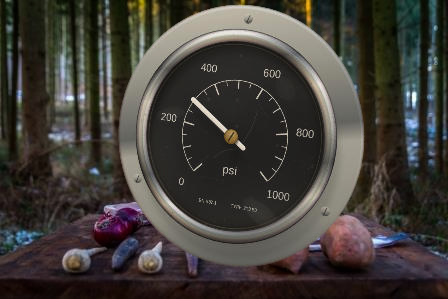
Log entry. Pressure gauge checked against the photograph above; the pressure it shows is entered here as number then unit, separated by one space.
300 psi
